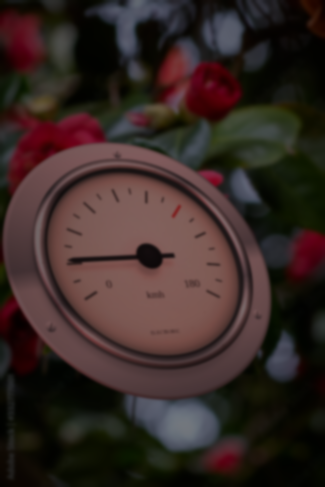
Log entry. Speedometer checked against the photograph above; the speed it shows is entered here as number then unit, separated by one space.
20 km/h
